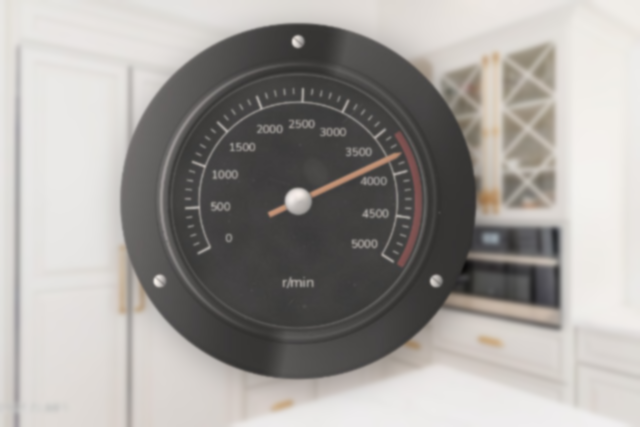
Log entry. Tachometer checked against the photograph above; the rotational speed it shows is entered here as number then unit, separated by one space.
3800 rpm
